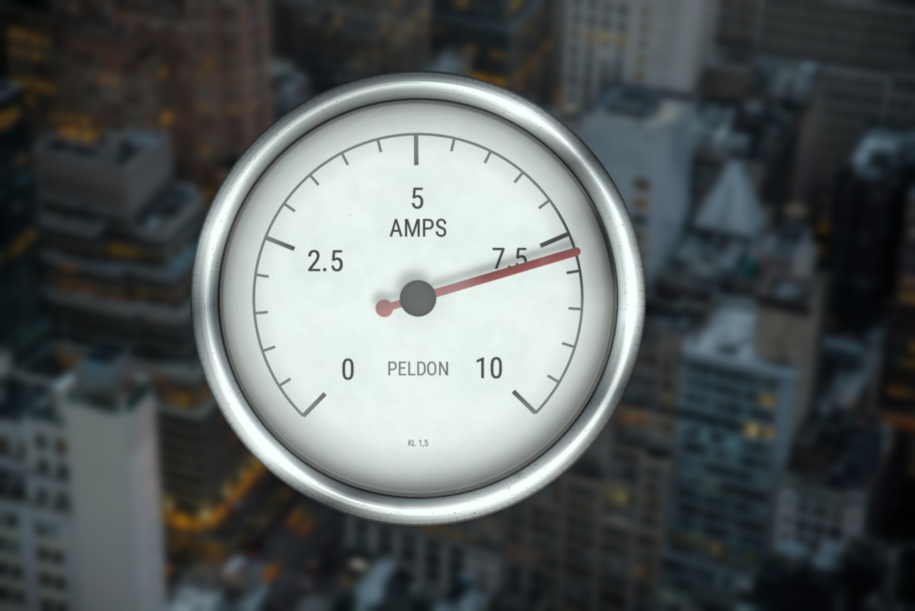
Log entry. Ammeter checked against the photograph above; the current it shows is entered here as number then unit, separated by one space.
7.75 A
